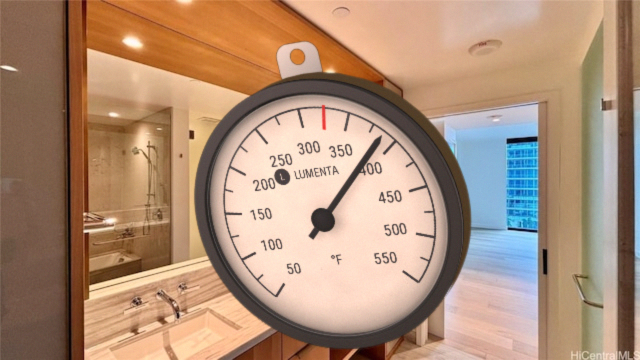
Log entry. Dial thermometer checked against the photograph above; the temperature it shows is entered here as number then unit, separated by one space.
387.5 °F
